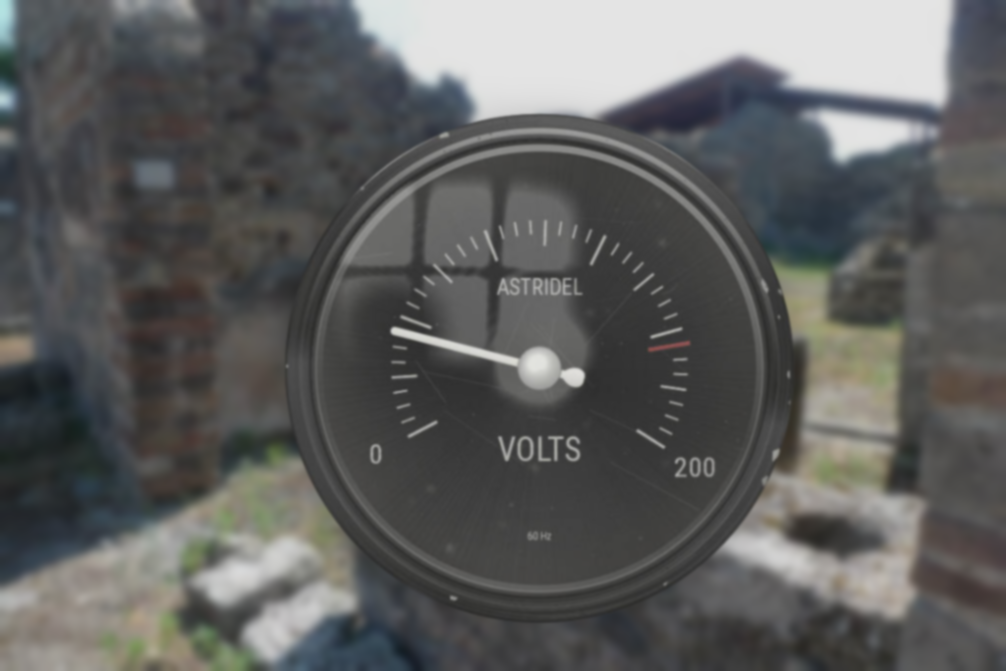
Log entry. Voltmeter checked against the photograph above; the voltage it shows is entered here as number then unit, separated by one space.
35 V
